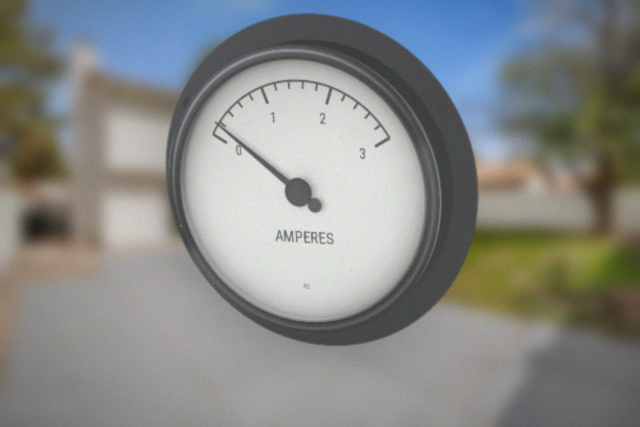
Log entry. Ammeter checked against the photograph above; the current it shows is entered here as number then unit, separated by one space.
0.2 A
